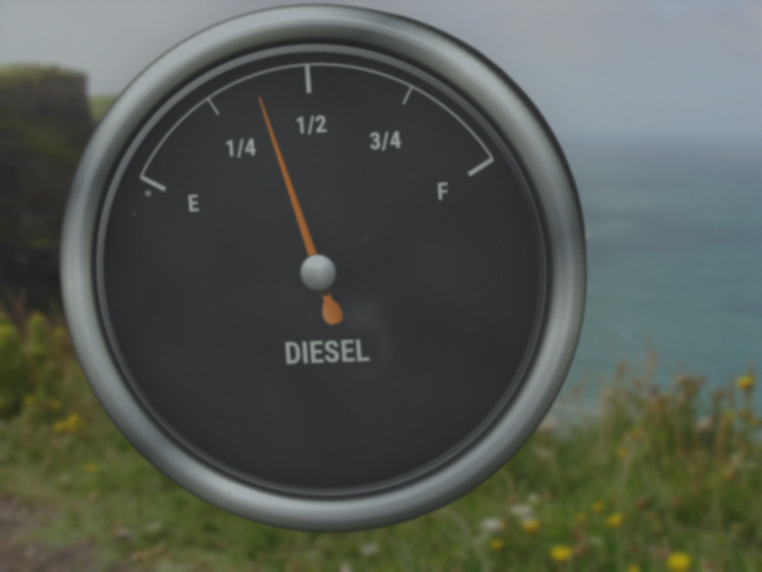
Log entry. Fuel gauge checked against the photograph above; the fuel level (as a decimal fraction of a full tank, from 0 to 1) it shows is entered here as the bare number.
0.375
